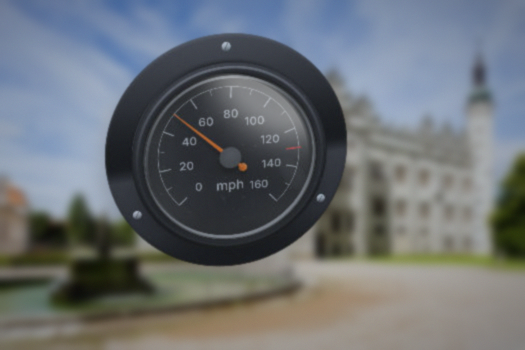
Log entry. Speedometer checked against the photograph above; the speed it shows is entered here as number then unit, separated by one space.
50 mph
